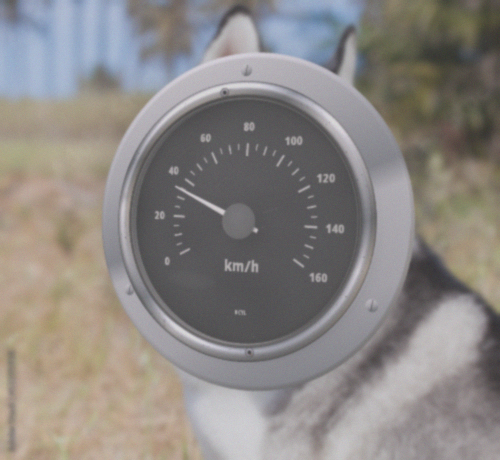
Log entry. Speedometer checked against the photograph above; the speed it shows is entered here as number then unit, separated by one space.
35 km/h
